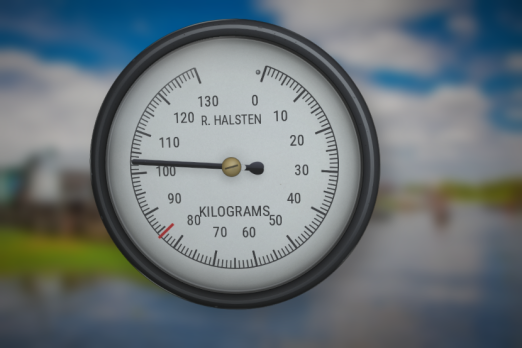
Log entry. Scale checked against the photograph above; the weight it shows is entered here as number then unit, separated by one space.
103 kg
